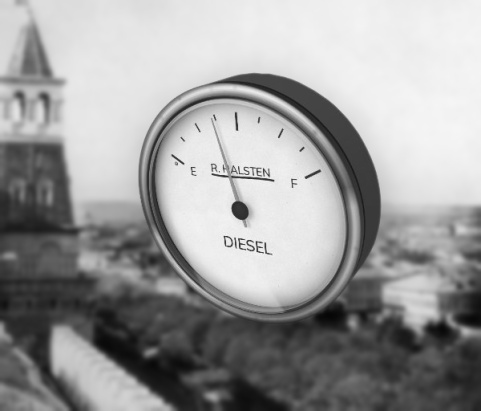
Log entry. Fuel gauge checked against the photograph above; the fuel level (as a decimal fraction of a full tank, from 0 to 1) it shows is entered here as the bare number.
0.375
